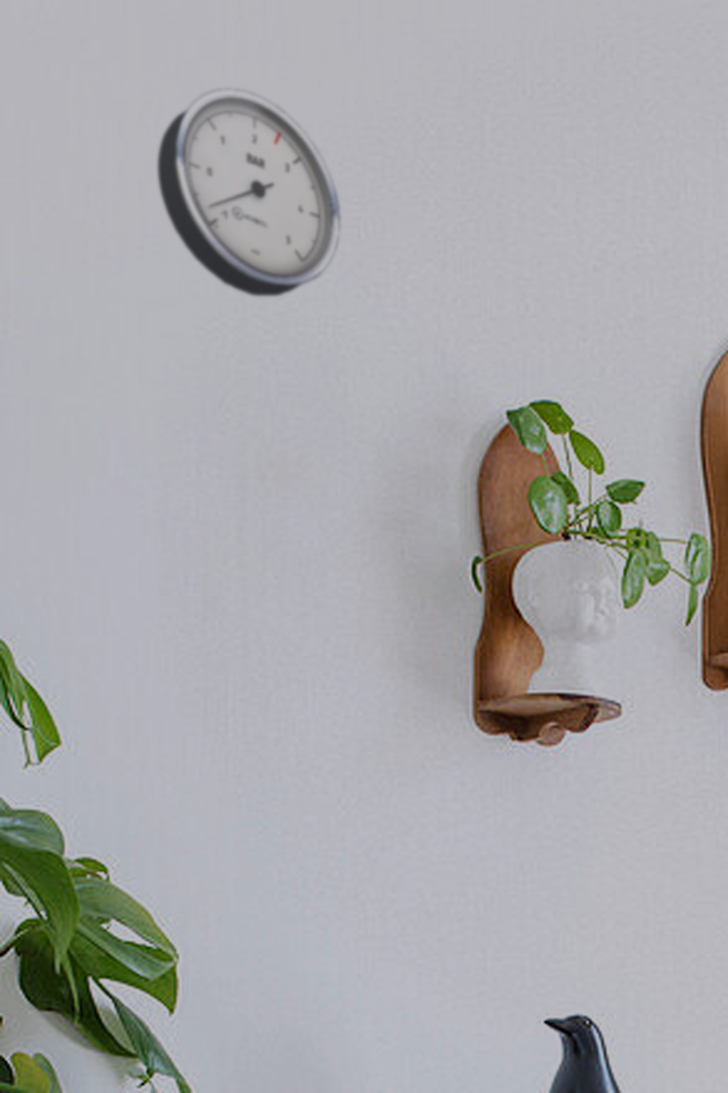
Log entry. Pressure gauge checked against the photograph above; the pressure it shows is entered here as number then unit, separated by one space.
-0.75 bar
